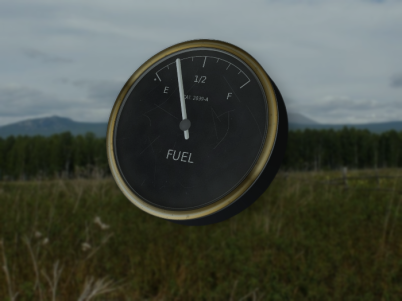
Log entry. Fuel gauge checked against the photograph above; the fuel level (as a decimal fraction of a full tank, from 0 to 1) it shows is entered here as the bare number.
0.25
